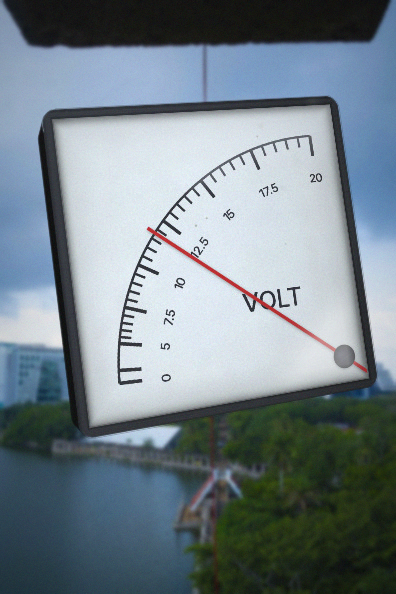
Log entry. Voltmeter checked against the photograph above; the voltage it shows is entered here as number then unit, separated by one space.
11.75 V
